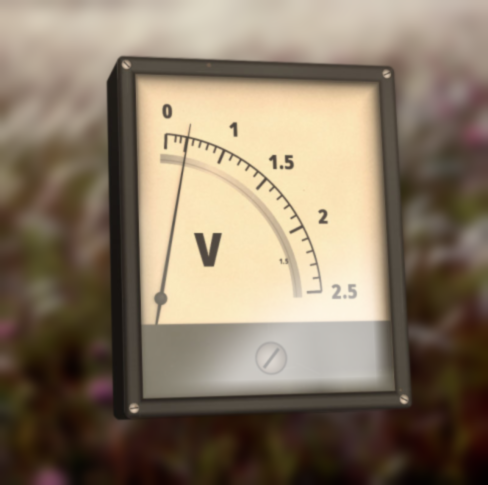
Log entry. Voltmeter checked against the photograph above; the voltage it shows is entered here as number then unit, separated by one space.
0.5 V
